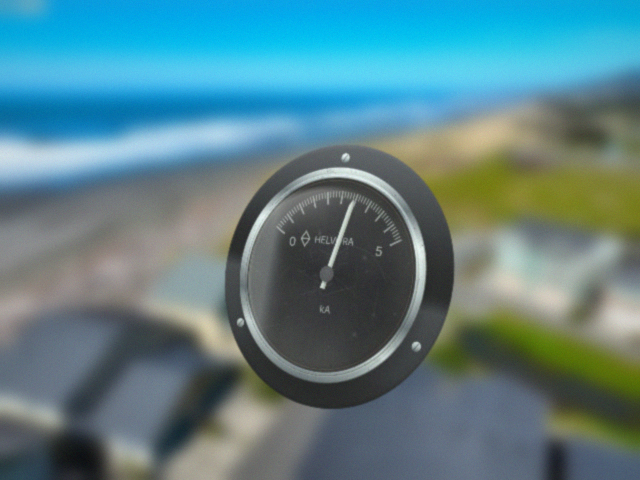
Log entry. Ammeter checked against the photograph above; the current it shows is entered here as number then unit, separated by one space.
3 kA
